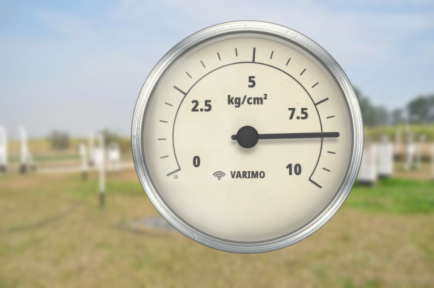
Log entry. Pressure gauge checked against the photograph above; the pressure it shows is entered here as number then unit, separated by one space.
8.5 kg/cm²
